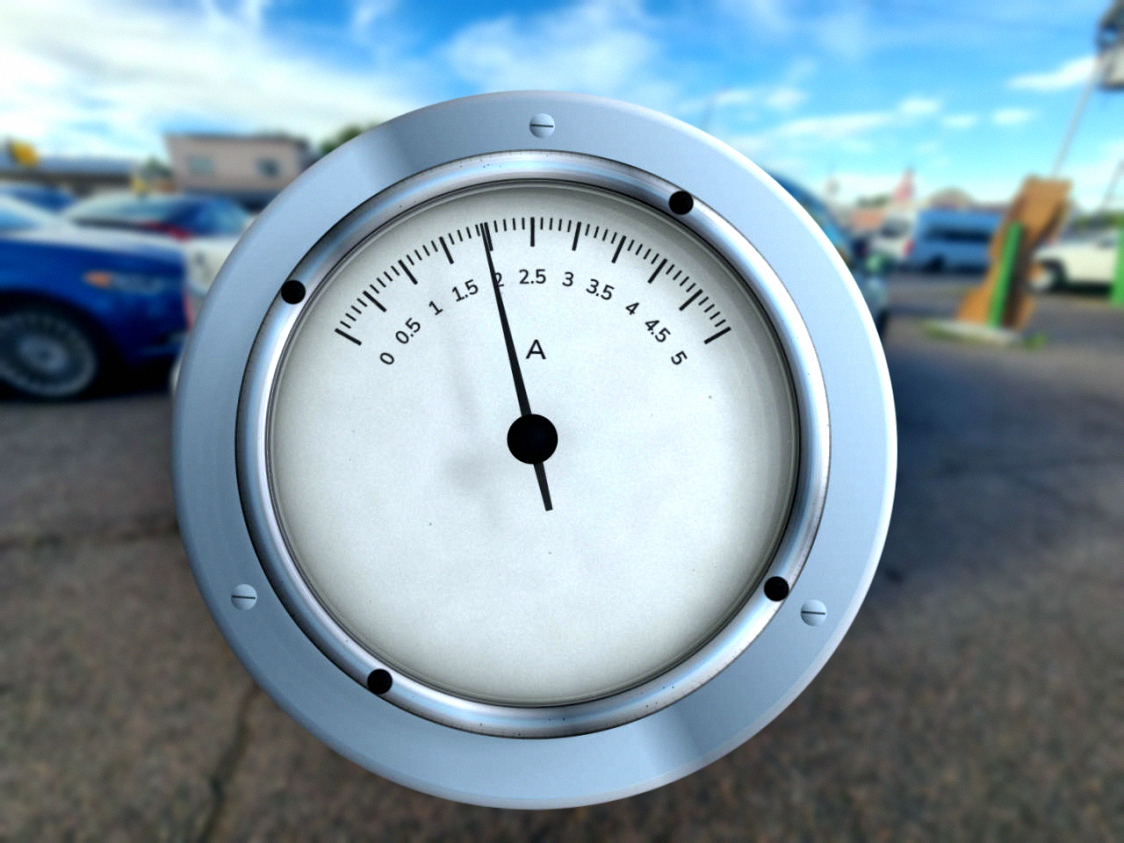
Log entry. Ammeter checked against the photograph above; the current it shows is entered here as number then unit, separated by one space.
1.95 A
